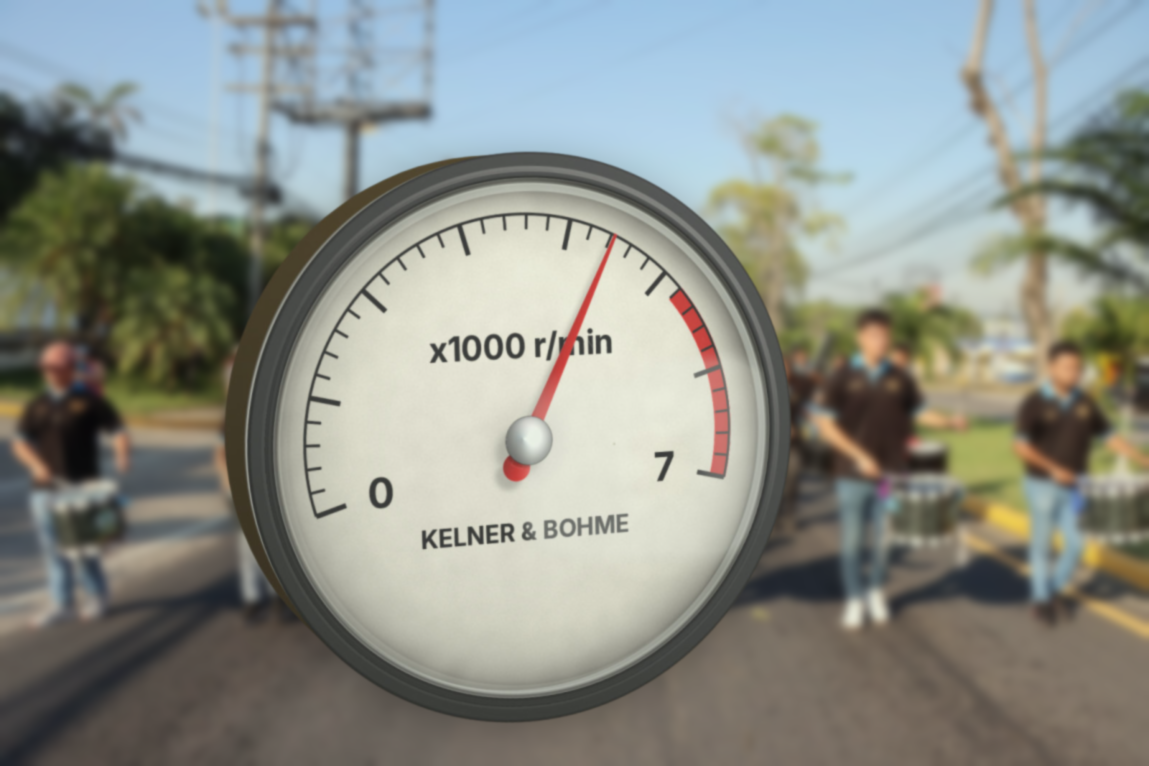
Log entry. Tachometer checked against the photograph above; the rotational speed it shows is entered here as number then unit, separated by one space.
4400 rpm
